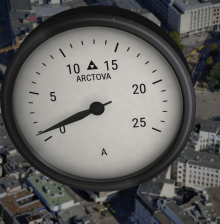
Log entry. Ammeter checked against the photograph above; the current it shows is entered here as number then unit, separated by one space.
1 A
